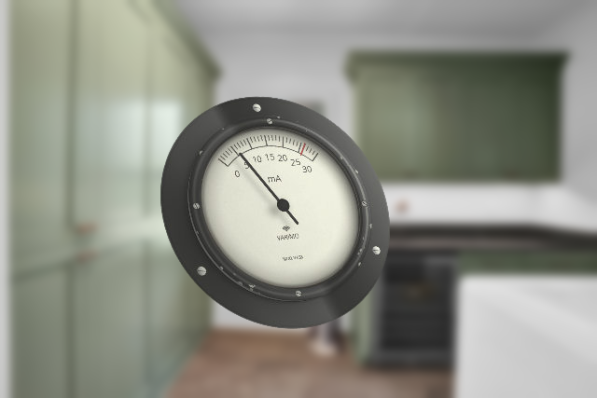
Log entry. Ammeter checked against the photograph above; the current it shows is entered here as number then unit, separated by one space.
5 mA
